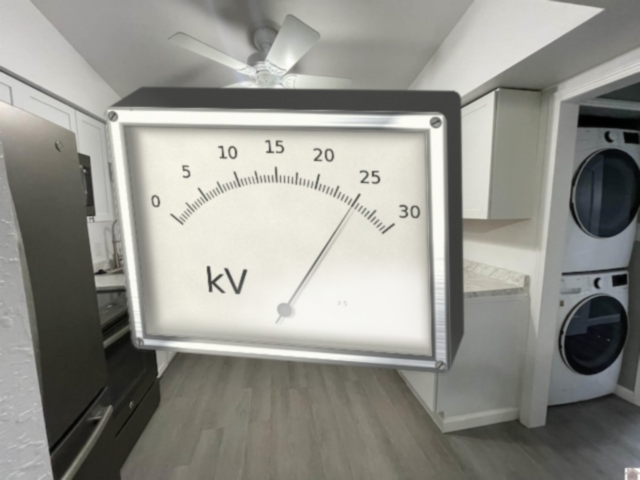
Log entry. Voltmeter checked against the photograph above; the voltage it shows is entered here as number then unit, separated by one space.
25 kV
